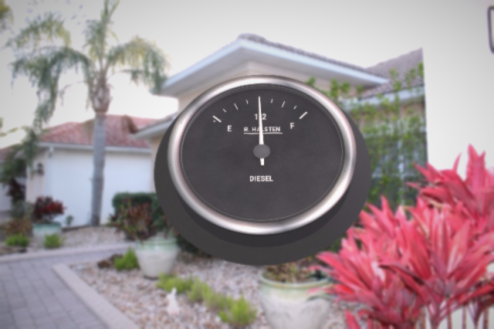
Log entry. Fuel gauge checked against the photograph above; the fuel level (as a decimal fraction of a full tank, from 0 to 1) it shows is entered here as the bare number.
0.5
